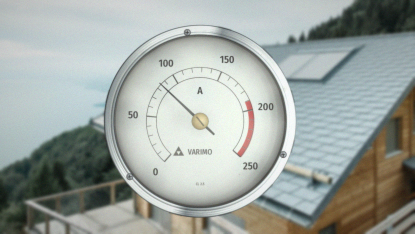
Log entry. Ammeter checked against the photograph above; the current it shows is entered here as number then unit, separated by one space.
85 A
